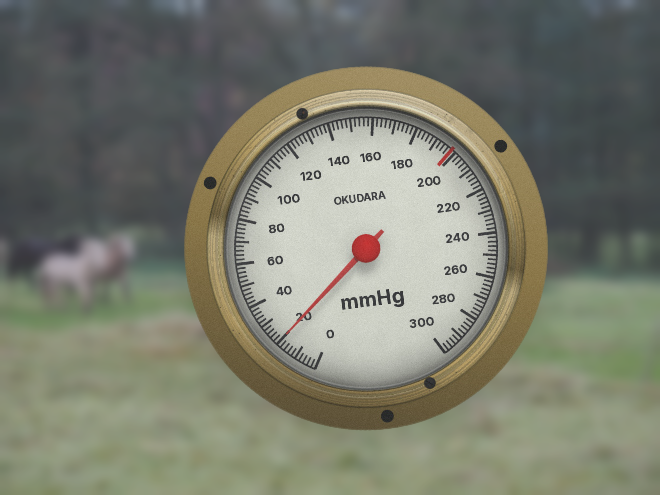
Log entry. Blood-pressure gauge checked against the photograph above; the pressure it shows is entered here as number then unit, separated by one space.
20 mmHg
